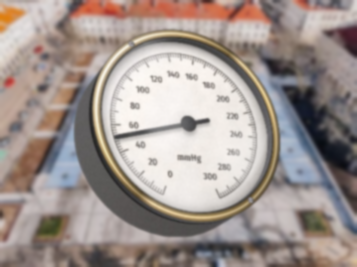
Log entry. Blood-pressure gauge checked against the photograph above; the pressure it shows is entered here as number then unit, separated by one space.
50 mmHg
